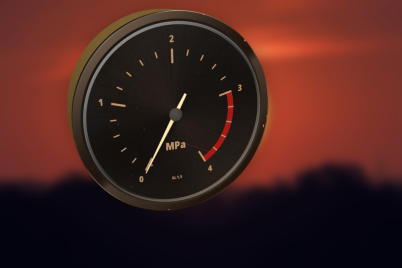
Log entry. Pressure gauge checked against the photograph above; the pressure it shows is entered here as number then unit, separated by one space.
0 MPa
